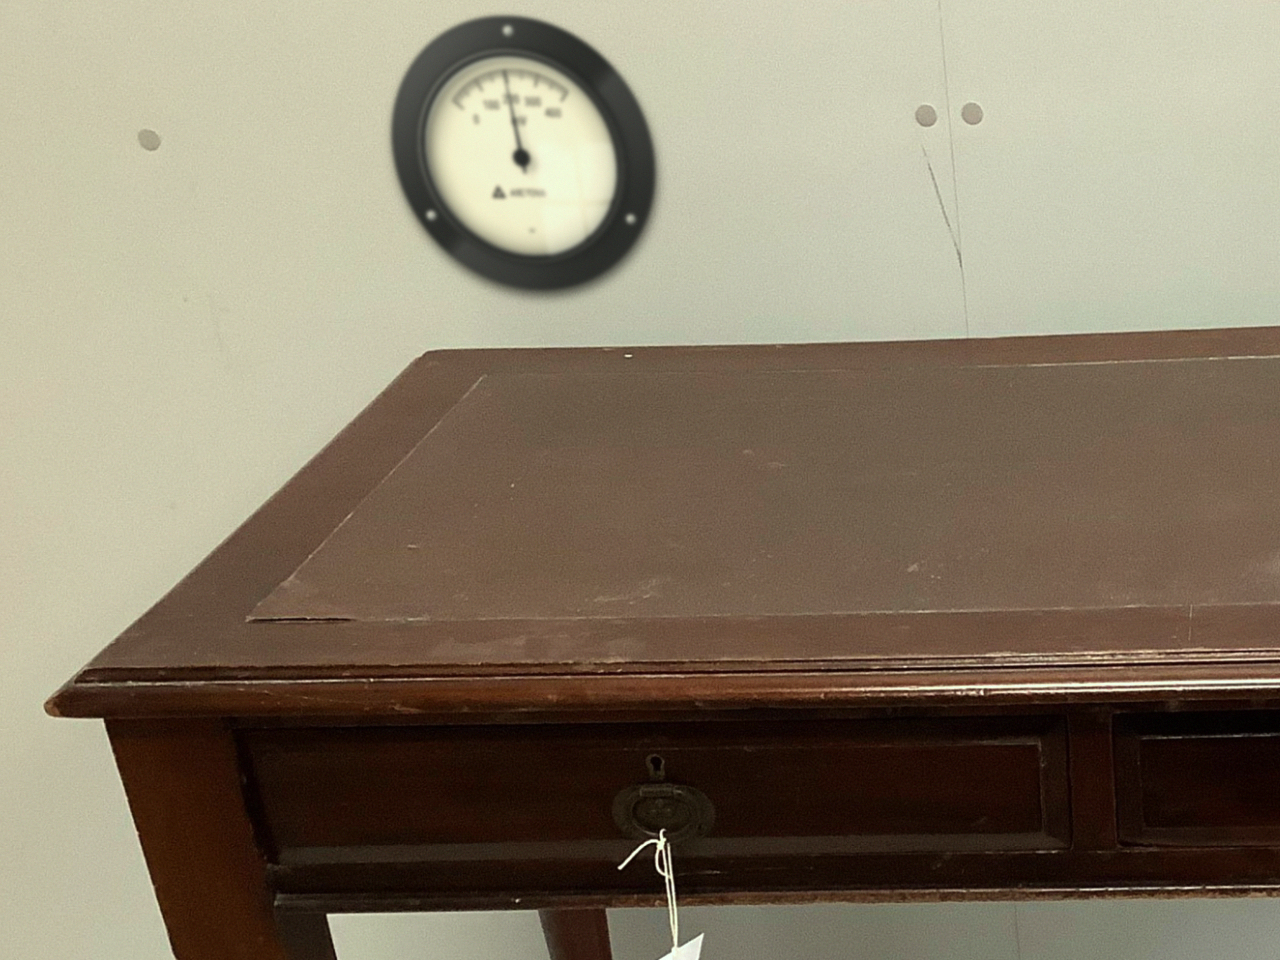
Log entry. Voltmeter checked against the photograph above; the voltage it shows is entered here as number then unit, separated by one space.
200 mV
